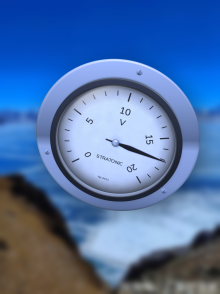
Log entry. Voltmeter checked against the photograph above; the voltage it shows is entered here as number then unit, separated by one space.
17 V
